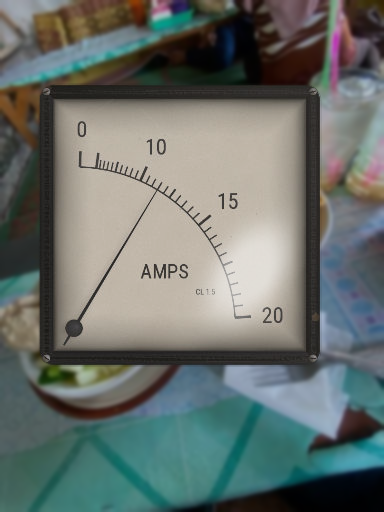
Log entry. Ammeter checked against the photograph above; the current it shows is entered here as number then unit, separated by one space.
11.5 A
